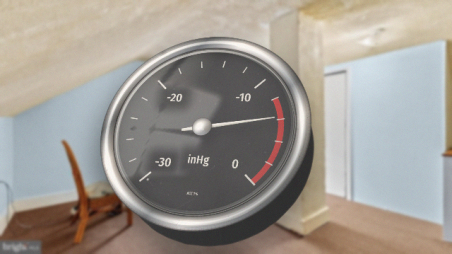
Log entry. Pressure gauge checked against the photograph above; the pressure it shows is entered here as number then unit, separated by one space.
-6 inHg
